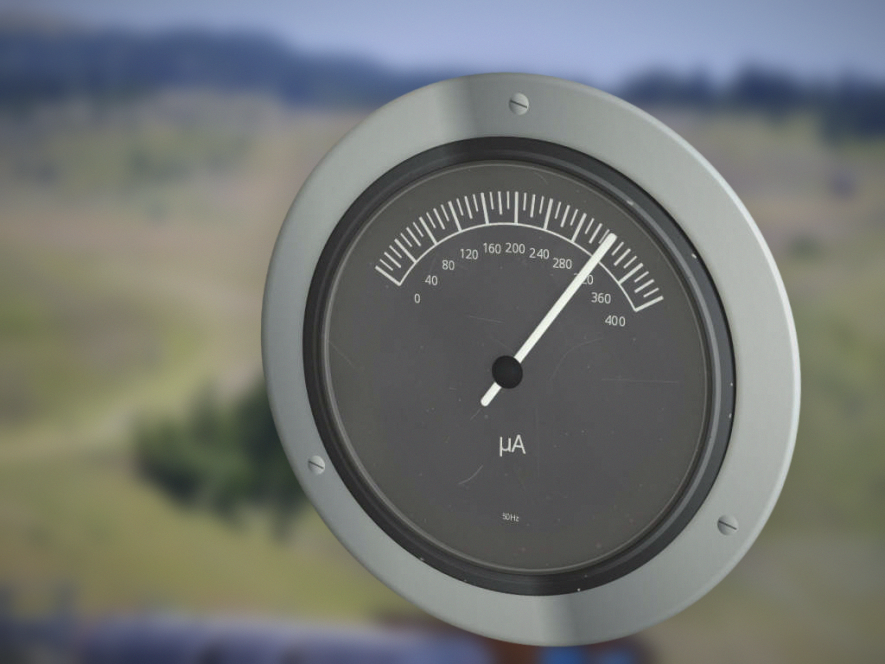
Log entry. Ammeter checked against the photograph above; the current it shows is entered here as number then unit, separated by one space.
320 µA
